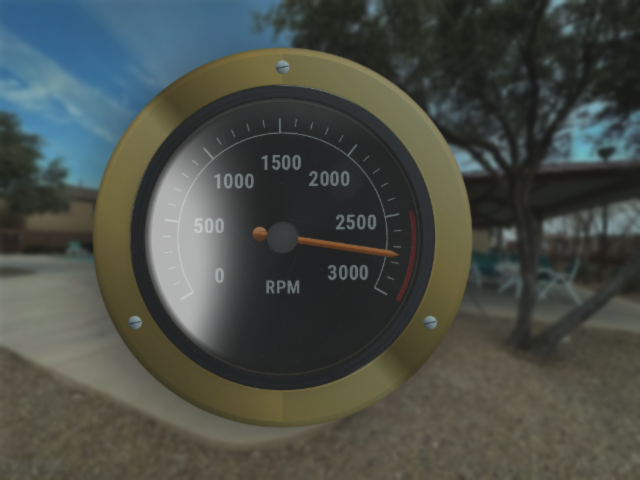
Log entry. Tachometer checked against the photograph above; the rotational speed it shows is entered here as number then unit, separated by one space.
2750 rpm
